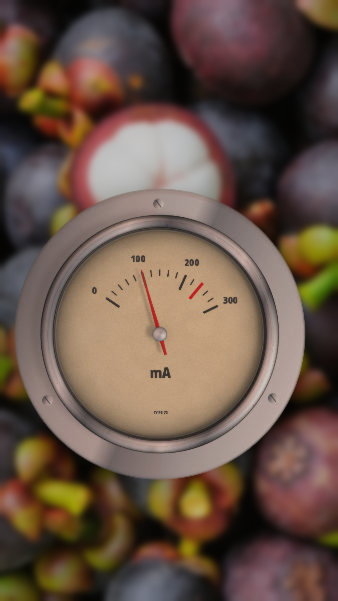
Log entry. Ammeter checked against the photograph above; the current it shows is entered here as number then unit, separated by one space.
100 mA
